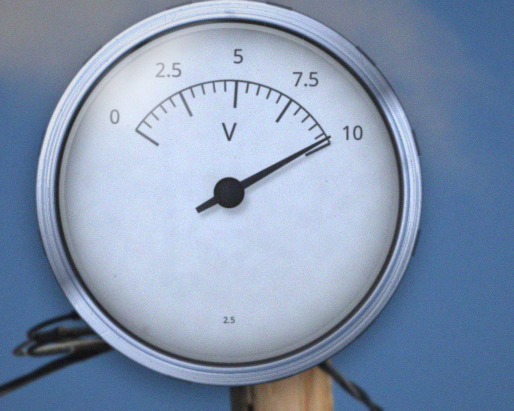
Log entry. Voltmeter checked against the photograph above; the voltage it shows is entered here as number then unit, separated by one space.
9.75 V
